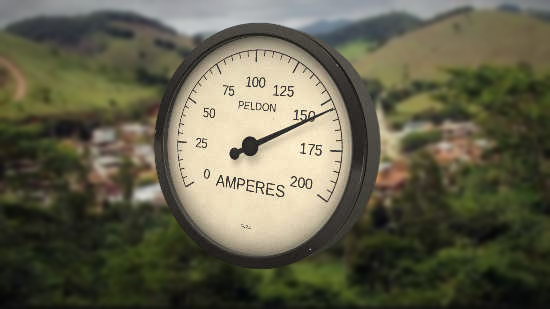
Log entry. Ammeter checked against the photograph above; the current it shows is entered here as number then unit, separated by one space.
155 A
